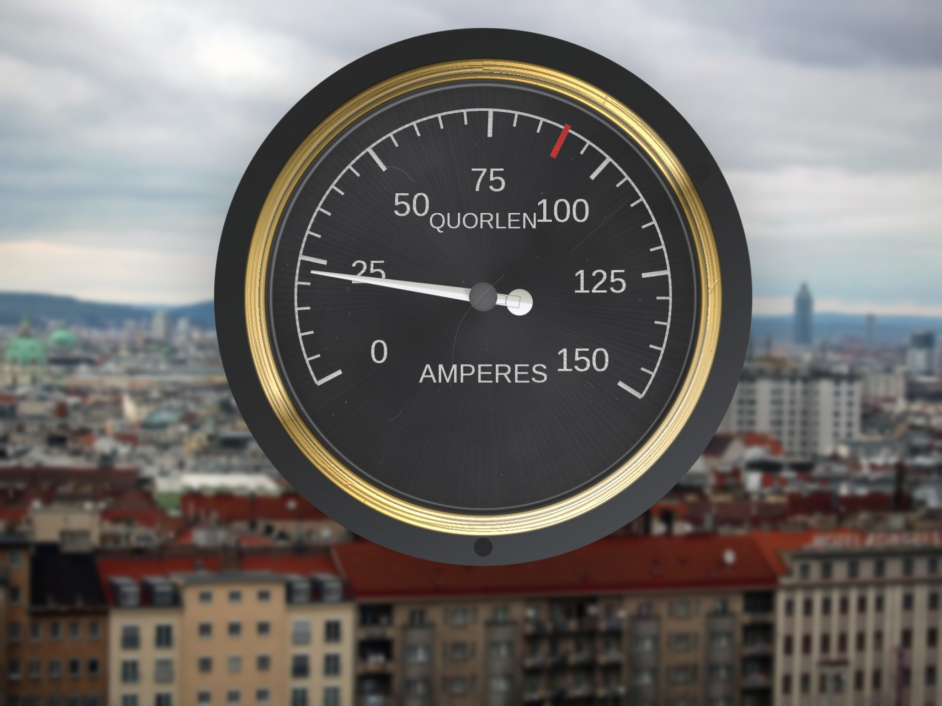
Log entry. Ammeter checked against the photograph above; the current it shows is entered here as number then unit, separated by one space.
22.5 A
